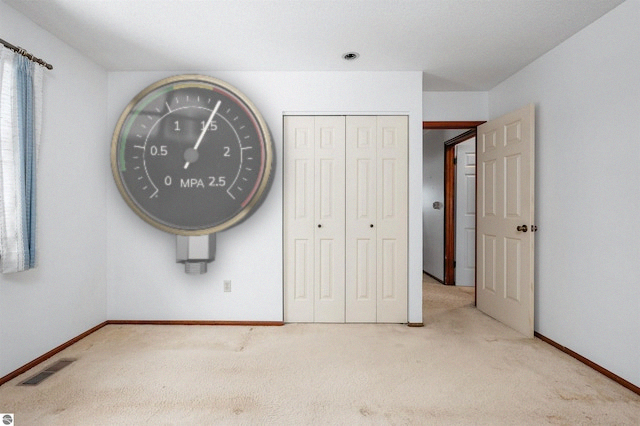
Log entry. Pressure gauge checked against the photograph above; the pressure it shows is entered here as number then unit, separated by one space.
1.5 MPa
